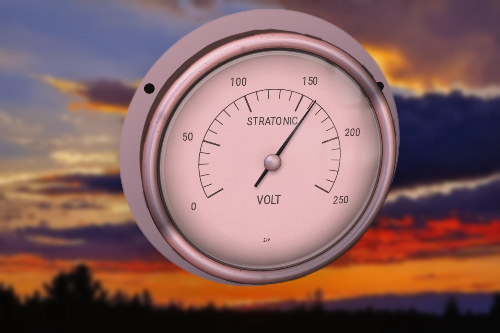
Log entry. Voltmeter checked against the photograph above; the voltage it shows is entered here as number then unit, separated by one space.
160 V
